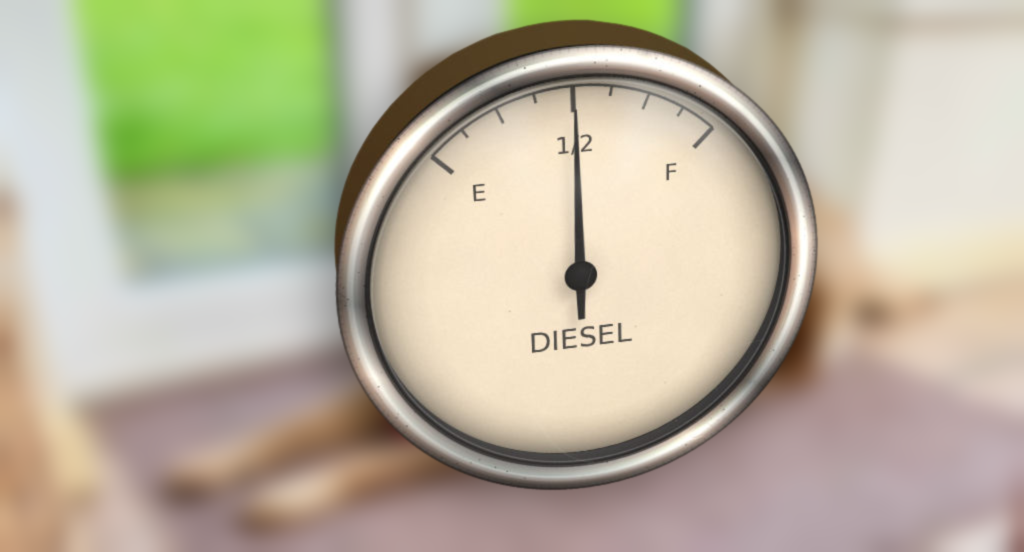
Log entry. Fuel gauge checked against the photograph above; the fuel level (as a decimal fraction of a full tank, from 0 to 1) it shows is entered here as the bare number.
0.5
